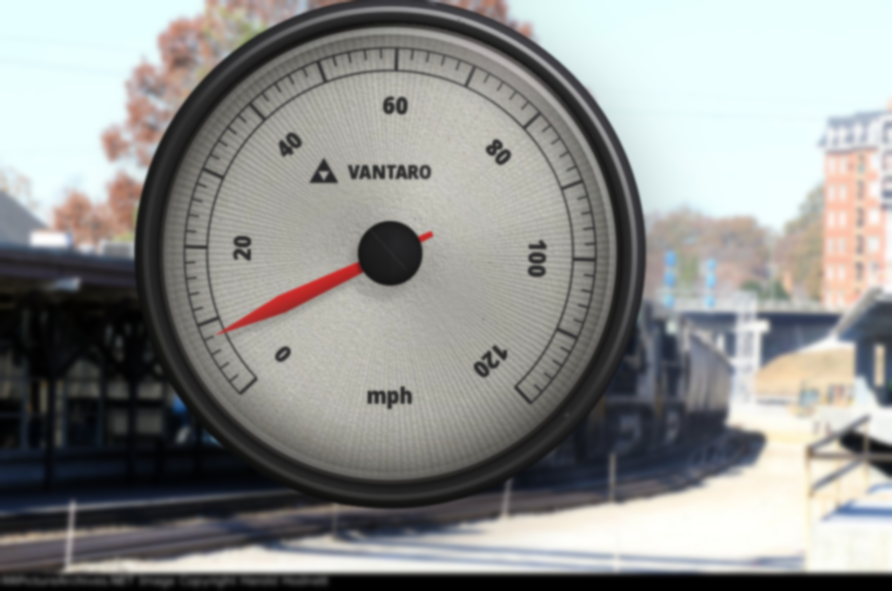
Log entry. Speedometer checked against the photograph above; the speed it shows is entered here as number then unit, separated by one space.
8 mph
